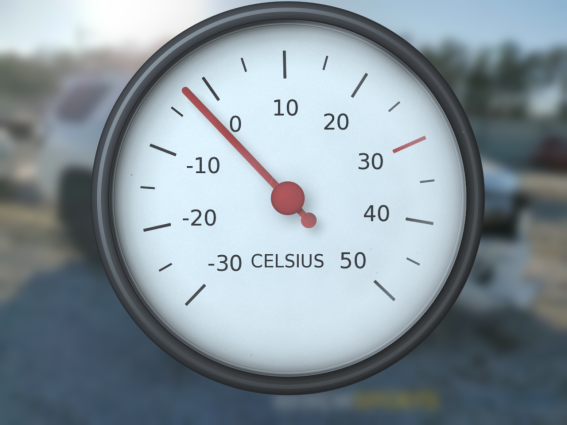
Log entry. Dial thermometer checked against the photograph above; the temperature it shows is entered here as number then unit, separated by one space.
-2.5 °C
